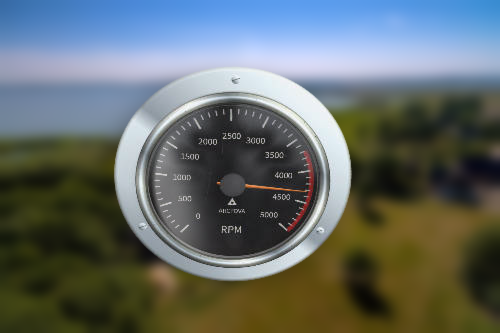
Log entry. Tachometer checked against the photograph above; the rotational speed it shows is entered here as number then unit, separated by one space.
4300 rpm
